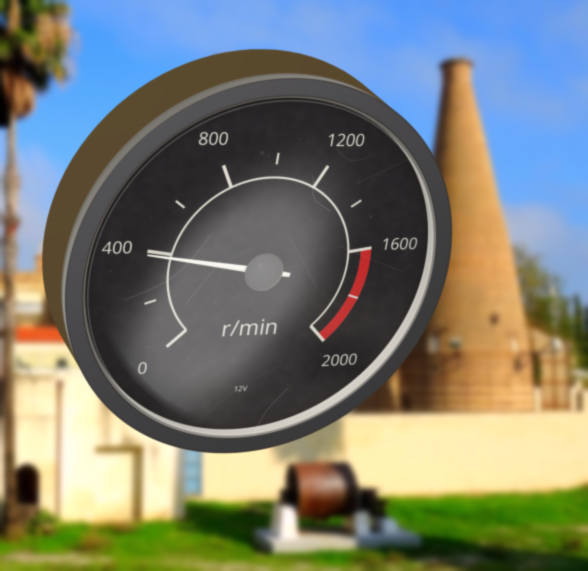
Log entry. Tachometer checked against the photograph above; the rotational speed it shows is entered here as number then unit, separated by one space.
400 rpm
